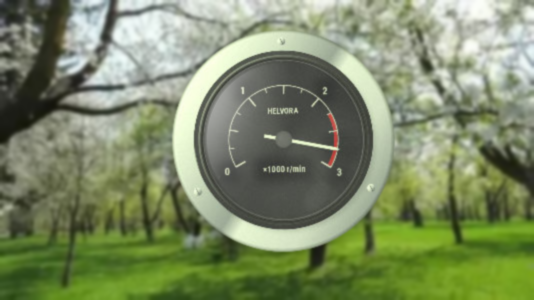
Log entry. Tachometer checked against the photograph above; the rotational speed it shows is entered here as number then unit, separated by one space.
2750 rpm
